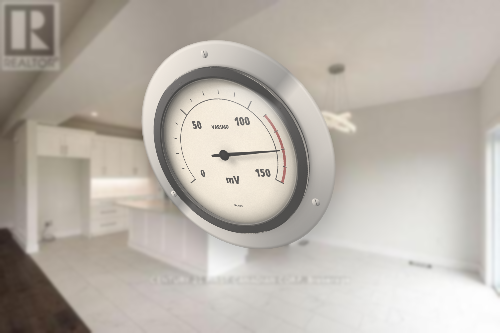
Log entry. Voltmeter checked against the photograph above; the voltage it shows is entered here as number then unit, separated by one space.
130 mV
